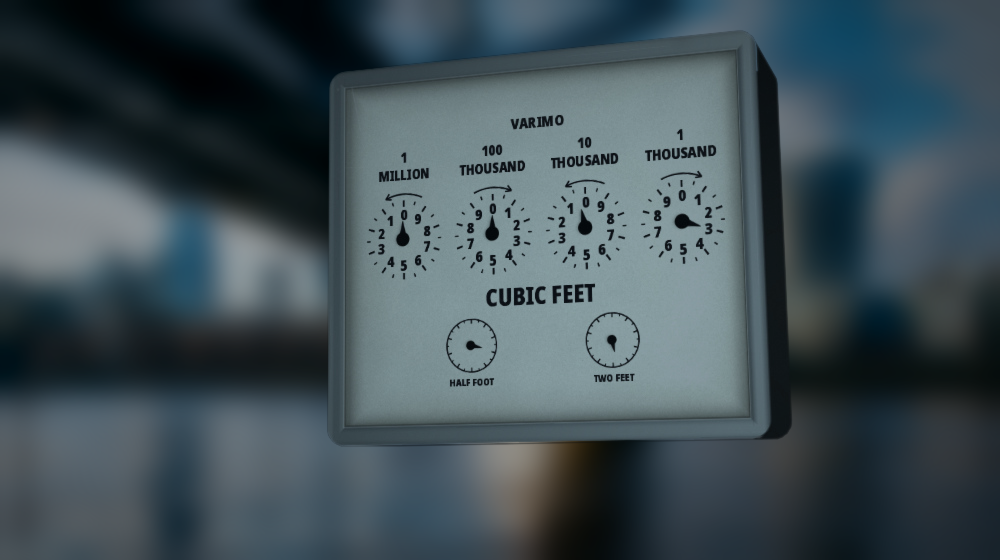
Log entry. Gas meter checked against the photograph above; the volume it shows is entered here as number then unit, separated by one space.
300 ft³
